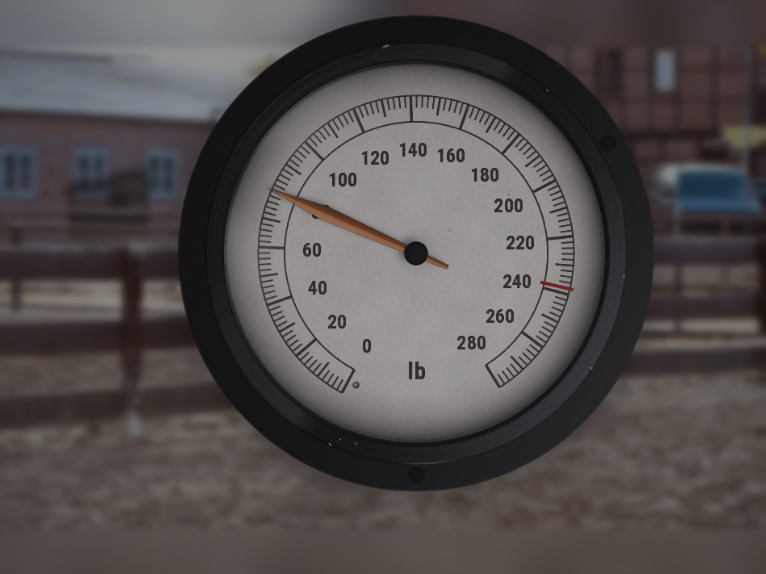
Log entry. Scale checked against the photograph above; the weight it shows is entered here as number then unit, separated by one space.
80 lb
